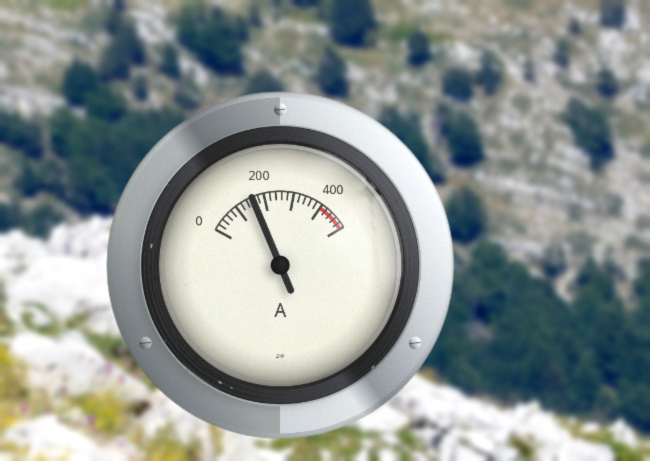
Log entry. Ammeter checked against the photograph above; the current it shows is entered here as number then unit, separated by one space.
160 A
